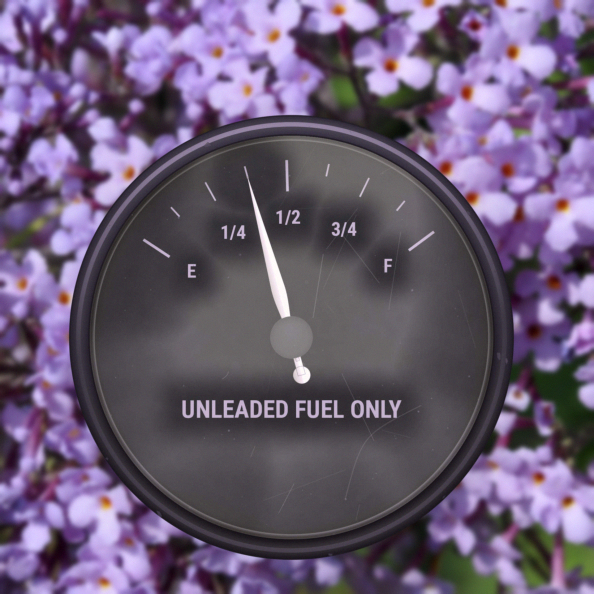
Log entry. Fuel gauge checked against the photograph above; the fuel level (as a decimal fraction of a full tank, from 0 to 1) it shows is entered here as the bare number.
0.375
